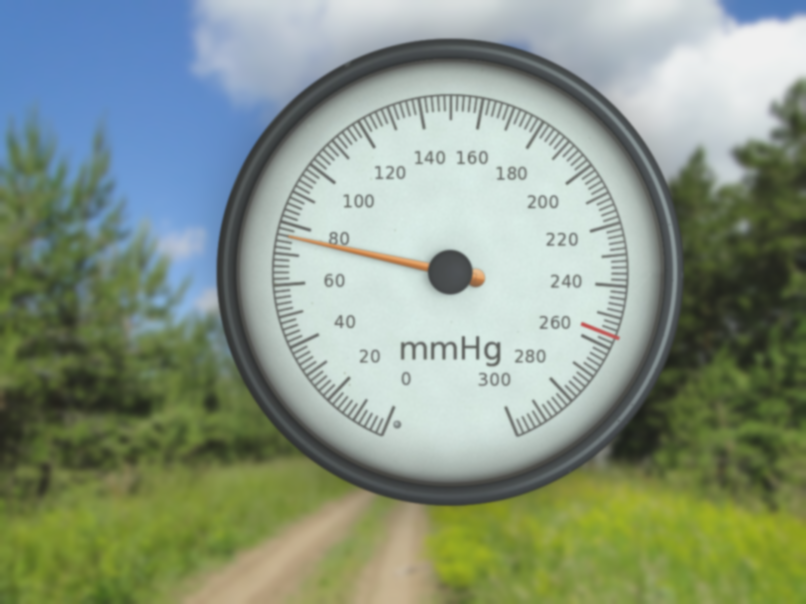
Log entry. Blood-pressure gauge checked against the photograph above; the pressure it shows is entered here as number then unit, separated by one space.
76 mmHg
